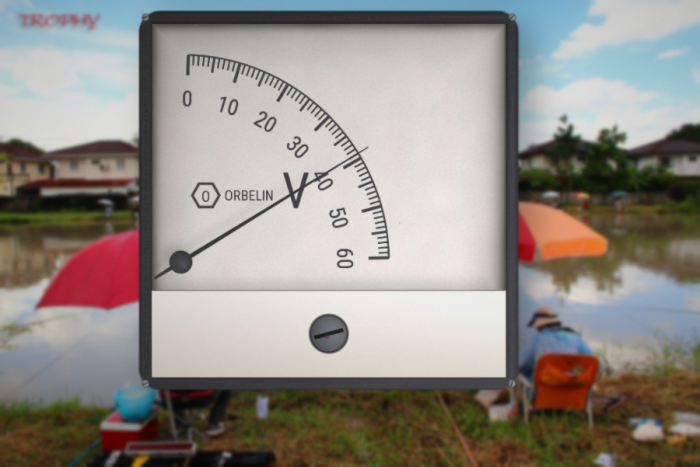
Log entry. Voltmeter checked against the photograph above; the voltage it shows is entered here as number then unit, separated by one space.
39 V
